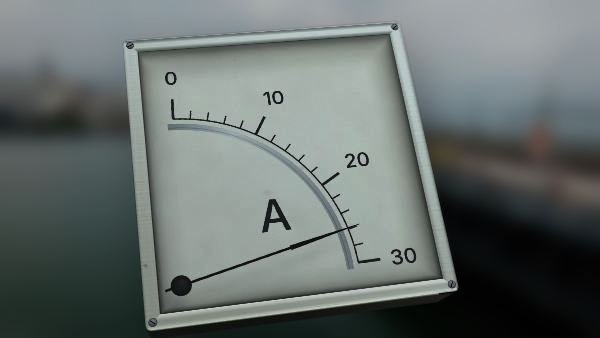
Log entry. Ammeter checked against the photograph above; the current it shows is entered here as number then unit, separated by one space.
26 A
